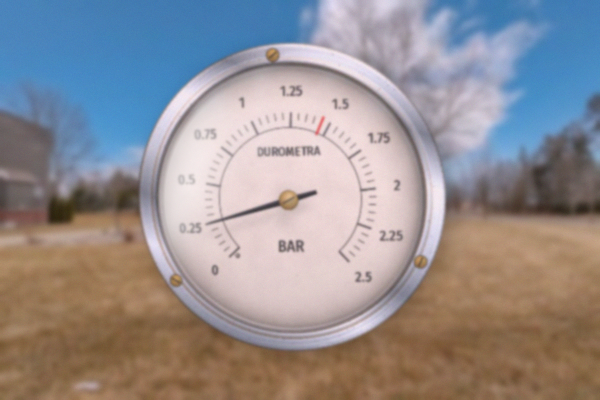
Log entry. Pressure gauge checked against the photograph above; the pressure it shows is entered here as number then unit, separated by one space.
0.25 bar
